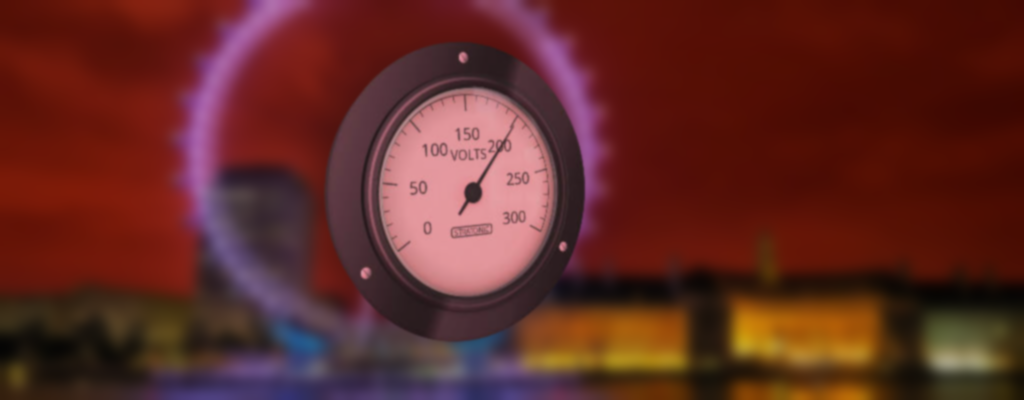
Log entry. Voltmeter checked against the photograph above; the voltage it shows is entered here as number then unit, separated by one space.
200 V
